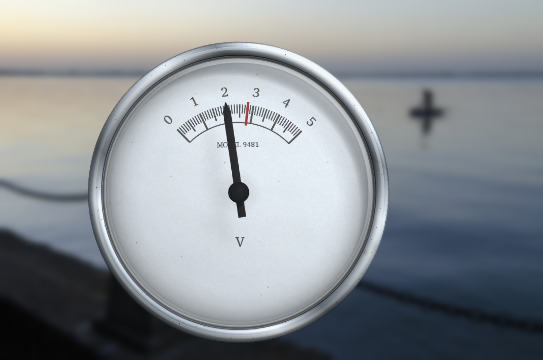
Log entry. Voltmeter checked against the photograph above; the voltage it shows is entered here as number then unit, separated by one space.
2 V
